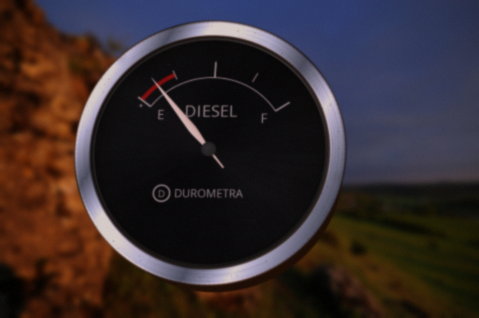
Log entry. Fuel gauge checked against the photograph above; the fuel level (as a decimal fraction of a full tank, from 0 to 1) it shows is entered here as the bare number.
0.125
